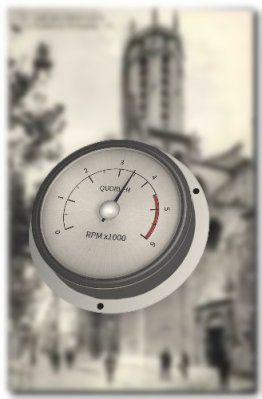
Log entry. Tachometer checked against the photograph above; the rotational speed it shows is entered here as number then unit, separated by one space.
3500 rpm
